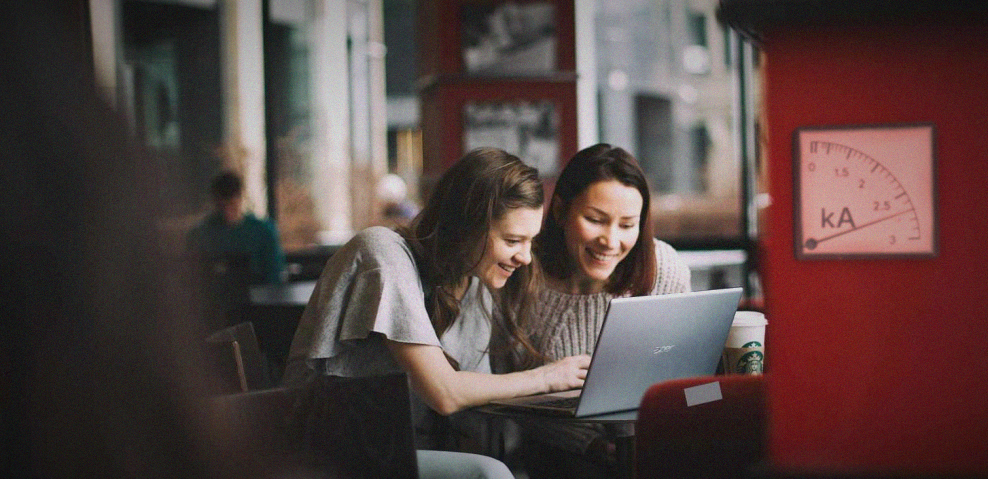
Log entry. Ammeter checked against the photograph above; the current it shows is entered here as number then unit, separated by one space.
2.7 kA
